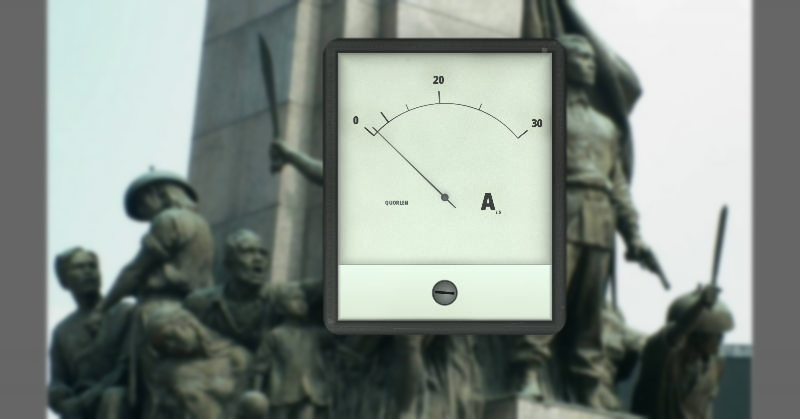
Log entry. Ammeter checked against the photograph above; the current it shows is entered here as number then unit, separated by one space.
5 A
